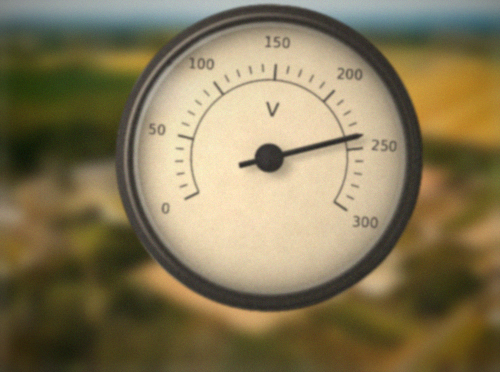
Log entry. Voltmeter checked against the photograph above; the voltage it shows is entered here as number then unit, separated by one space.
240 V
